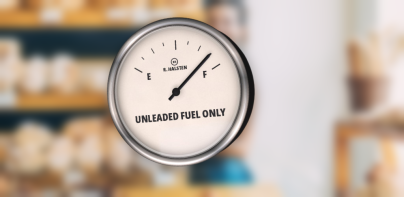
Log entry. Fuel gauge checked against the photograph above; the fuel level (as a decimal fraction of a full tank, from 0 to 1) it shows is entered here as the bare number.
0.875
